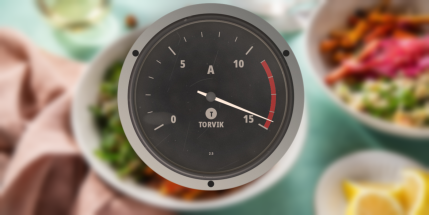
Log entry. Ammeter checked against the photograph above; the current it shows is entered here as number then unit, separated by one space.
14.5 A
